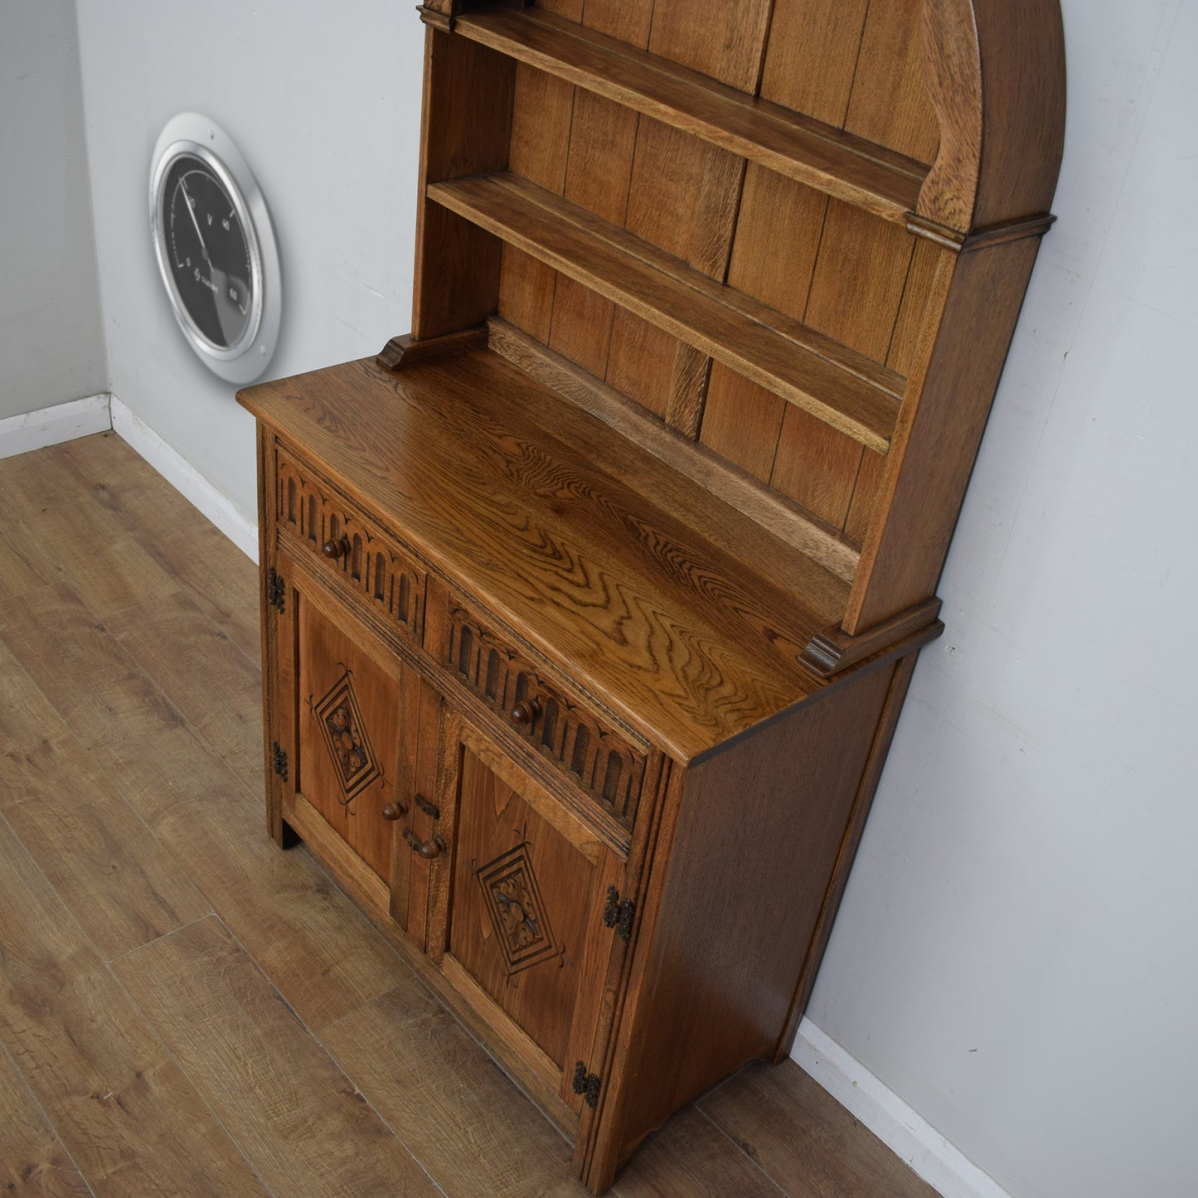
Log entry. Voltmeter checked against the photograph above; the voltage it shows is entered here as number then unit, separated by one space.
20 V
